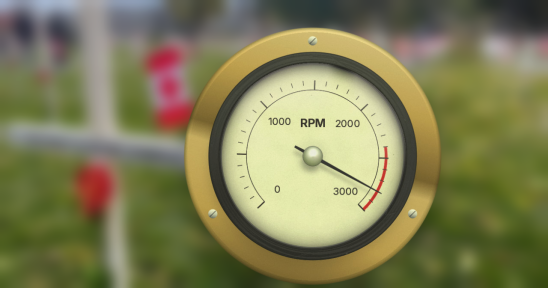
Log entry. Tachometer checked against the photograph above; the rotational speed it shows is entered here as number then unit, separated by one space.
2800 rpm
